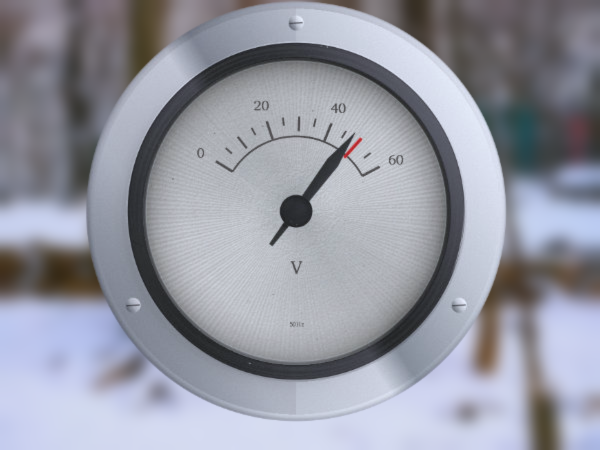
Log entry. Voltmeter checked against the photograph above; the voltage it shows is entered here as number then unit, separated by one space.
47.5 V
